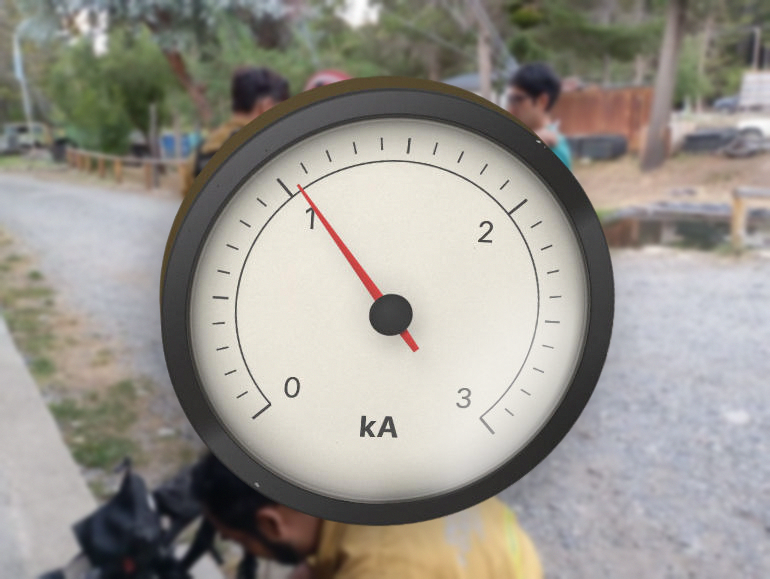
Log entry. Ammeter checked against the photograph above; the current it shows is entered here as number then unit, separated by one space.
1.05 kA
